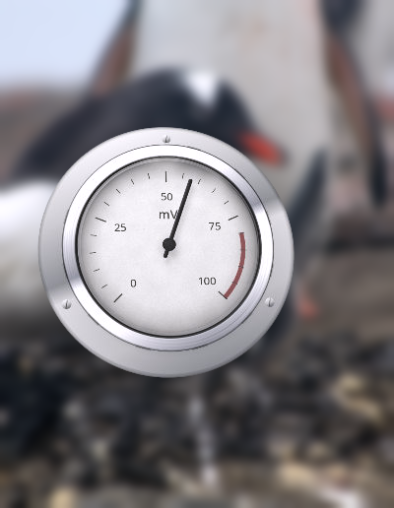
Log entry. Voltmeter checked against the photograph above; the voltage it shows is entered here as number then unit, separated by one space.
57.5 mV
